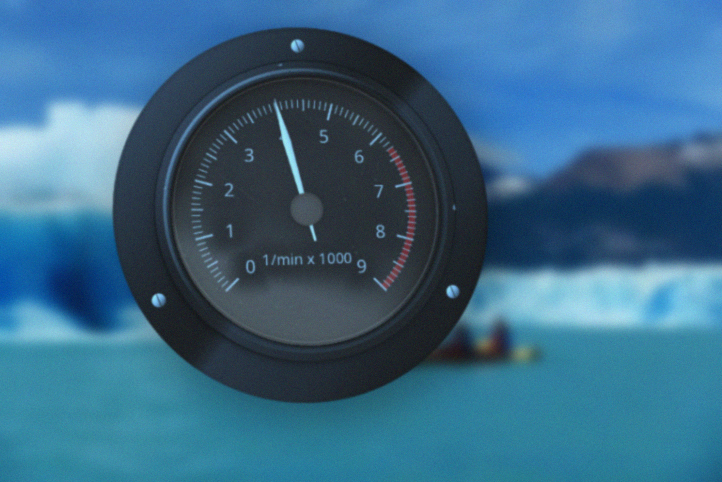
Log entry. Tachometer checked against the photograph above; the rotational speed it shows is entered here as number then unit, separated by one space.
4000 rpm
